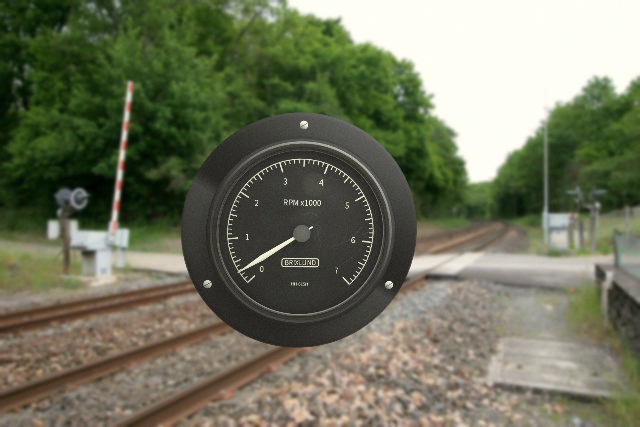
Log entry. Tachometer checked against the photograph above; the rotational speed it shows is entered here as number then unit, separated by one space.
300 rpm
